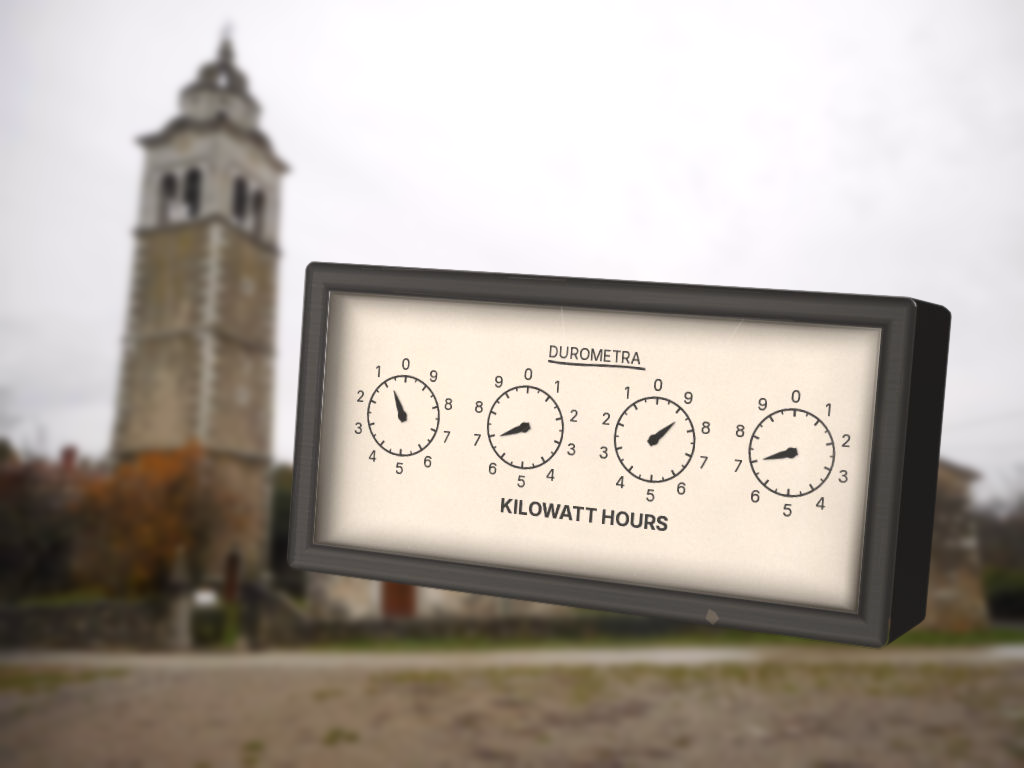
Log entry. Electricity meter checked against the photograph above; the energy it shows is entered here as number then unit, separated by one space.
687 kWh
